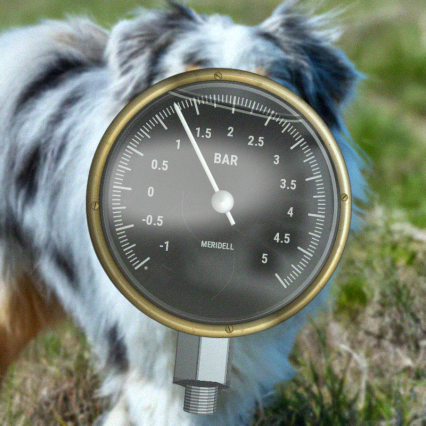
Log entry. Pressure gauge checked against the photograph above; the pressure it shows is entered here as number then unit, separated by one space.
1.25 bar
